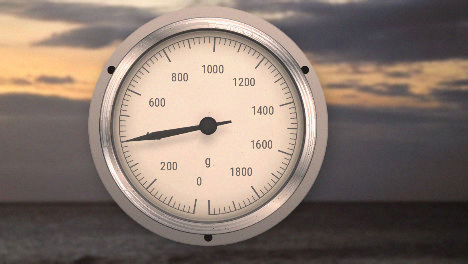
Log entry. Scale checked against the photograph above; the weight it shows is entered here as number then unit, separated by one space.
400 g
